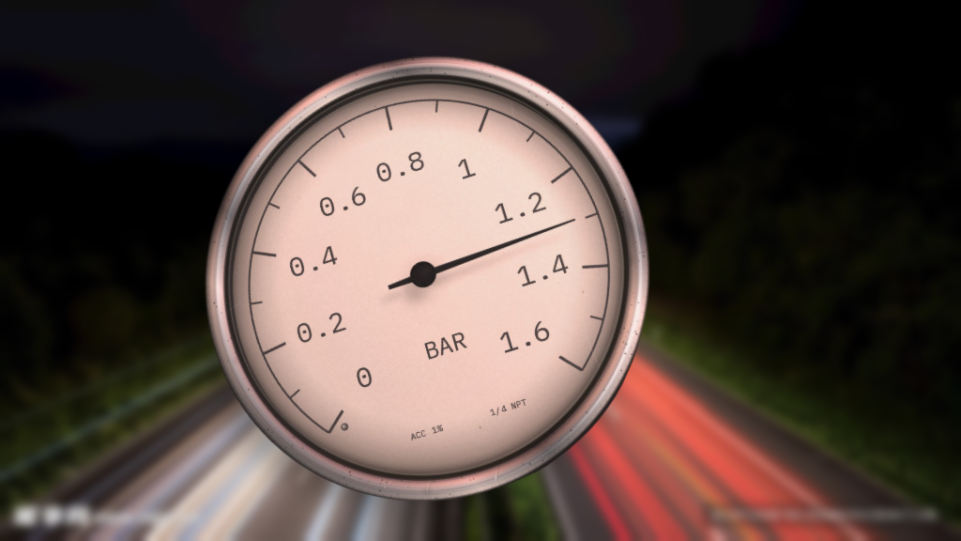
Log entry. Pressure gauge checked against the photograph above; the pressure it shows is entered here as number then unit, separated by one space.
1.3 bar
